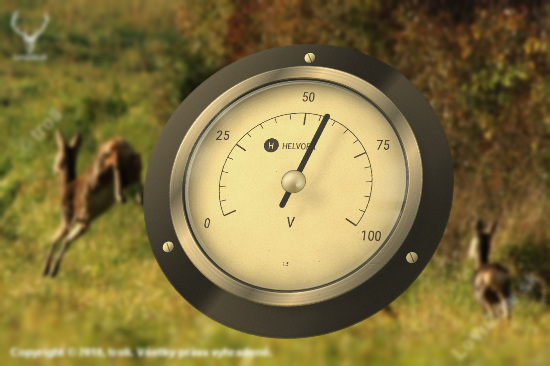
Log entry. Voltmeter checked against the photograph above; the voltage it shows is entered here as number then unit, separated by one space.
57.5 V
